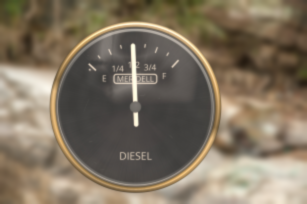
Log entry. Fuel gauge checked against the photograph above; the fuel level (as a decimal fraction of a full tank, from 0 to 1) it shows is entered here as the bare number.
0.5
